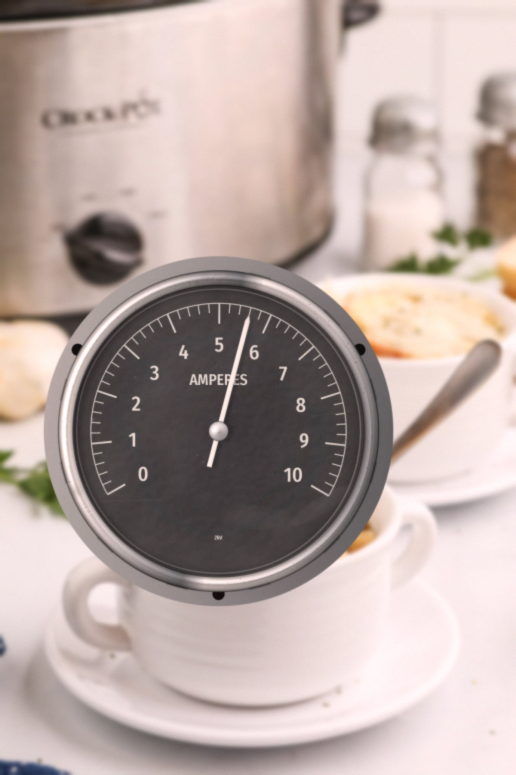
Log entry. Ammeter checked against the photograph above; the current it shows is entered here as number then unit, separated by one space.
5.6 A
